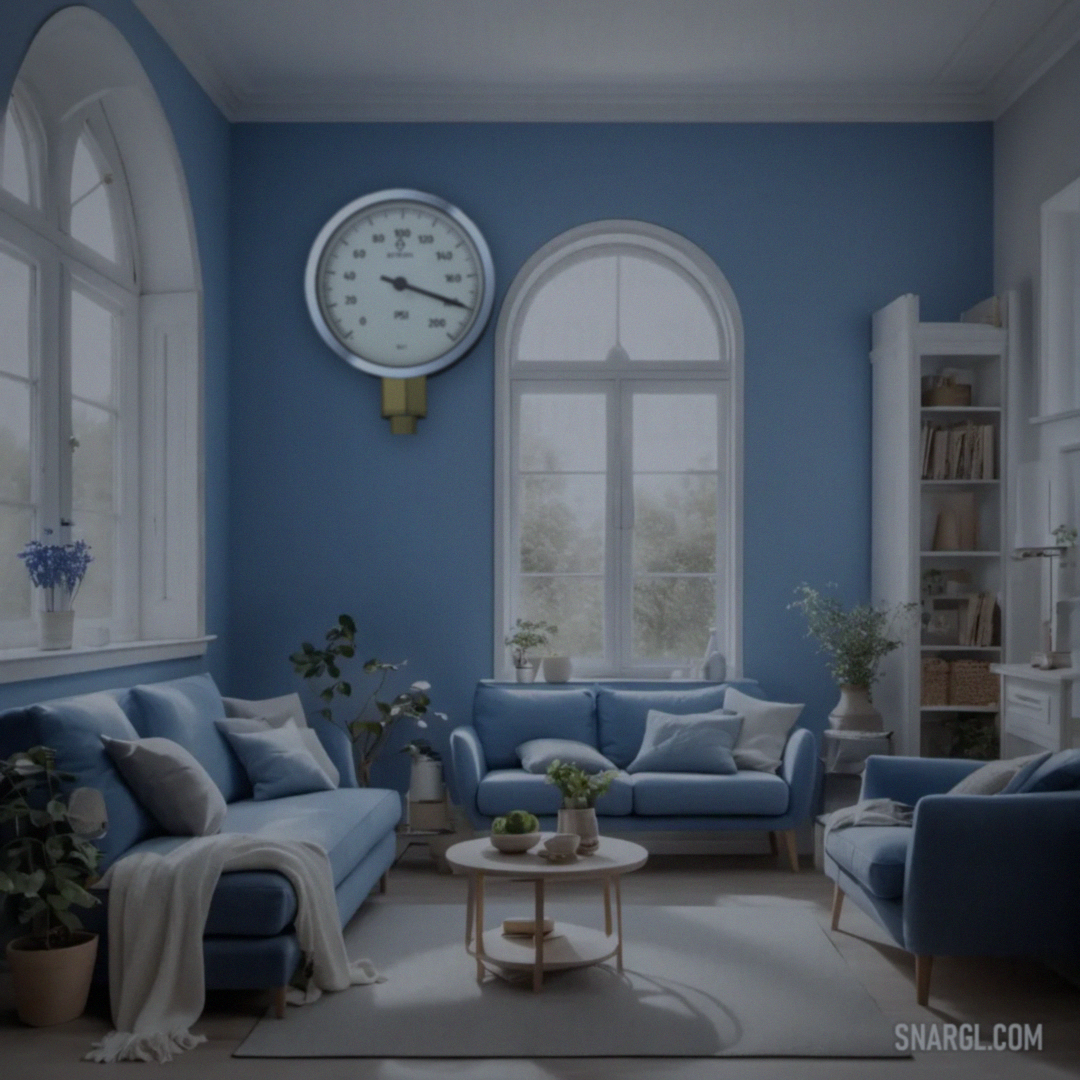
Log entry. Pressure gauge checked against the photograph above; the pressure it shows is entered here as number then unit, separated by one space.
180 psi
